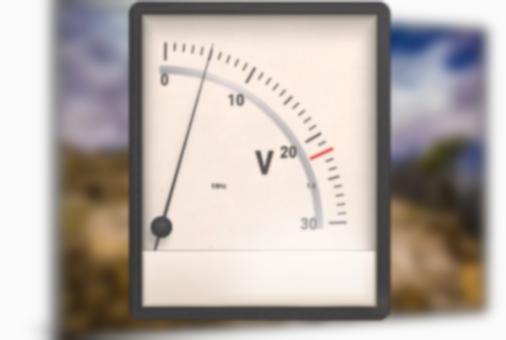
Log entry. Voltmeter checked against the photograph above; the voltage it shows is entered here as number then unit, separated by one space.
5 V
